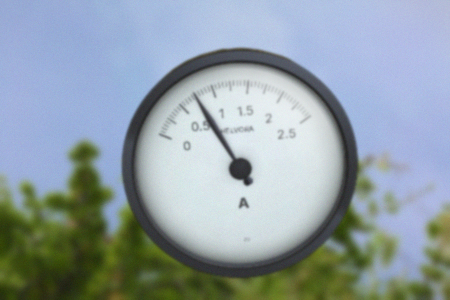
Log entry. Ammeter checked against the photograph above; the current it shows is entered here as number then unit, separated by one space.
0.75 A
